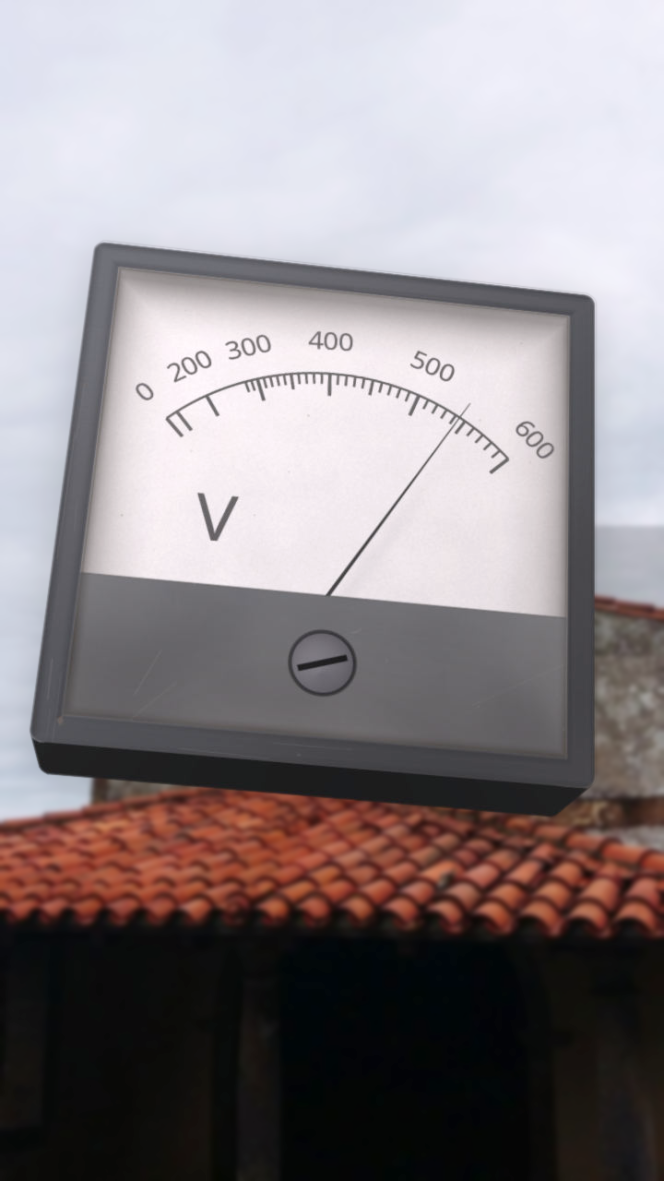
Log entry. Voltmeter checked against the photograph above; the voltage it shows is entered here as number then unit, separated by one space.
545 V
